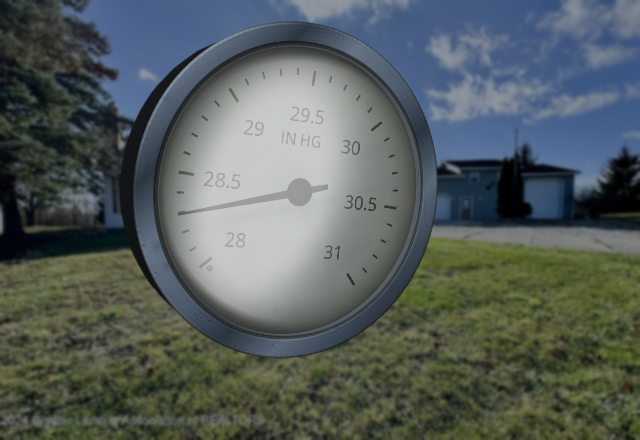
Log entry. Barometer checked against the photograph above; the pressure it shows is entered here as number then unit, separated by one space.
28.3 inHg
